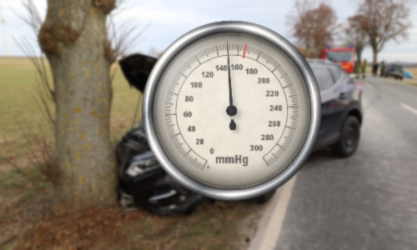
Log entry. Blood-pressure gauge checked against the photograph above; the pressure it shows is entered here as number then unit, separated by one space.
150 mmHg
